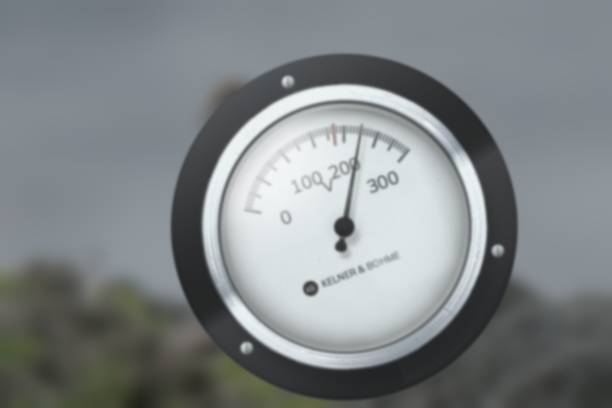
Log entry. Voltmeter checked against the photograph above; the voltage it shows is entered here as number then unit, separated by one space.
225 V
